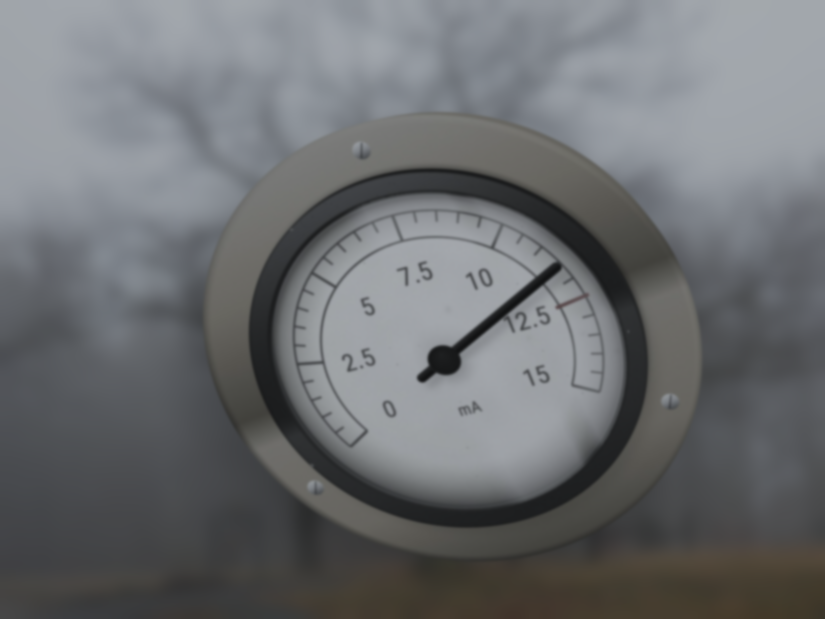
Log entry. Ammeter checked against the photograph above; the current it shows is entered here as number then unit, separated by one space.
11.5 mA
